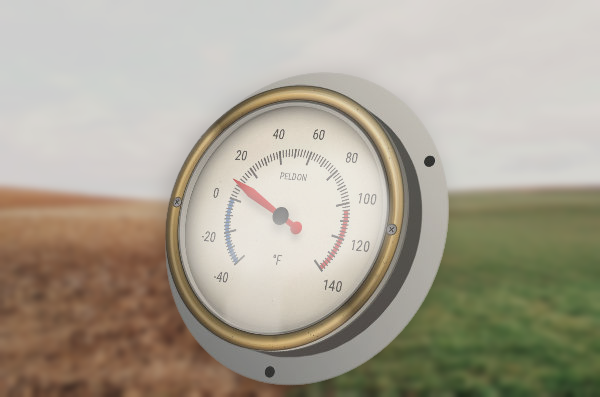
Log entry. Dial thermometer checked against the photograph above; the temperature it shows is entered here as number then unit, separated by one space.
10 °F
